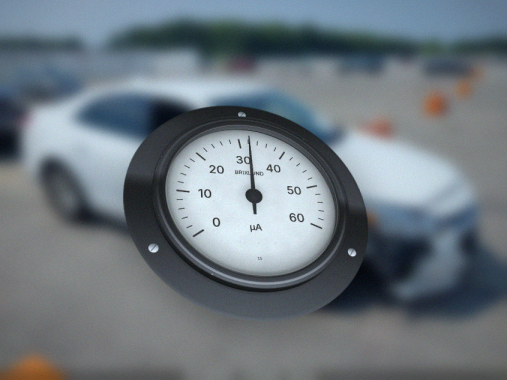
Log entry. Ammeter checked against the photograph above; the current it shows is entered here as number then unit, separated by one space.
32 µA
